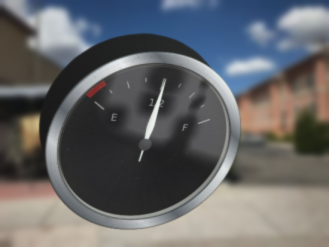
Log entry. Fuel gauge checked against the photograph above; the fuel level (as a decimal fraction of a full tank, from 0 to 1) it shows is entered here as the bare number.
0.5
